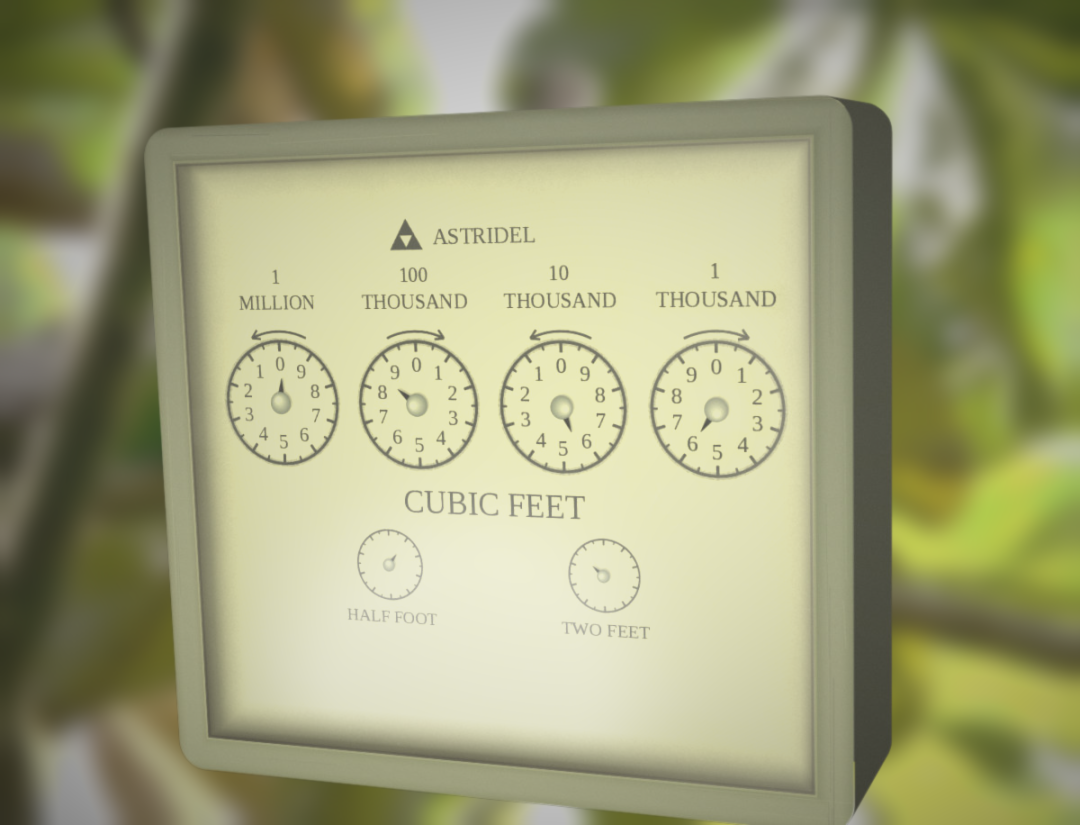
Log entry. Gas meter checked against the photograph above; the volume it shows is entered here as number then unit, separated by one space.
985600 ft³
